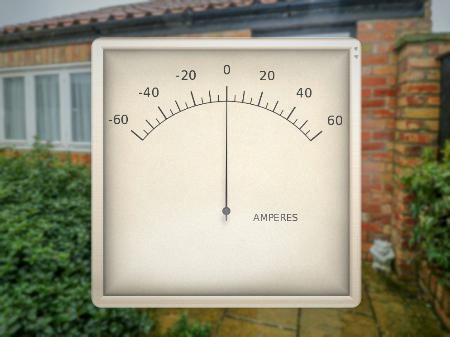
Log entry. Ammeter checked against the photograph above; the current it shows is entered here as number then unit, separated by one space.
0 A
